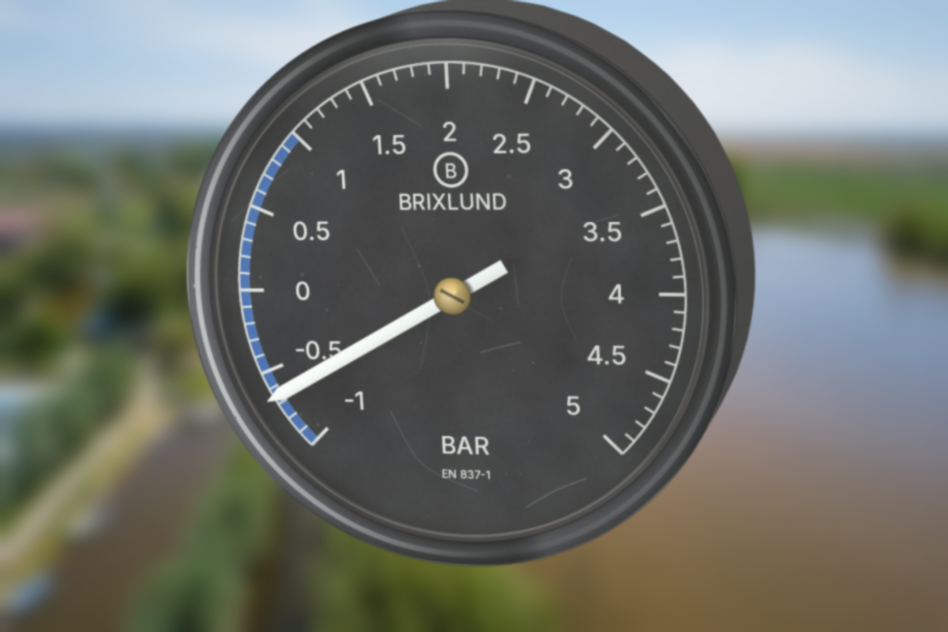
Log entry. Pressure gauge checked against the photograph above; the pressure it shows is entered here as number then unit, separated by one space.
-0.65 bar
